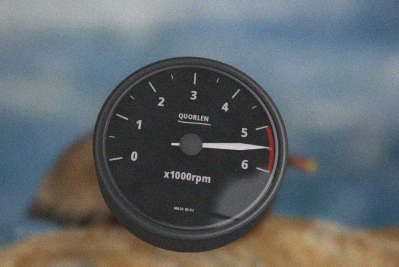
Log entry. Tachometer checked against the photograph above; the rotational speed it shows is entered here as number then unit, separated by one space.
5500 rpm
